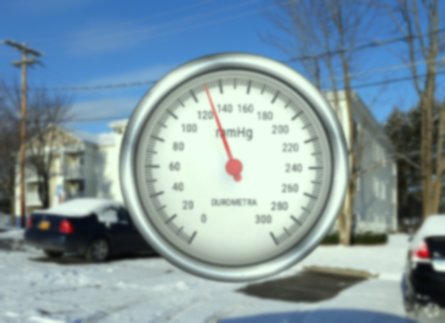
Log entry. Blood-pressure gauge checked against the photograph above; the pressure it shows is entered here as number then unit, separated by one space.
130 mmHg
